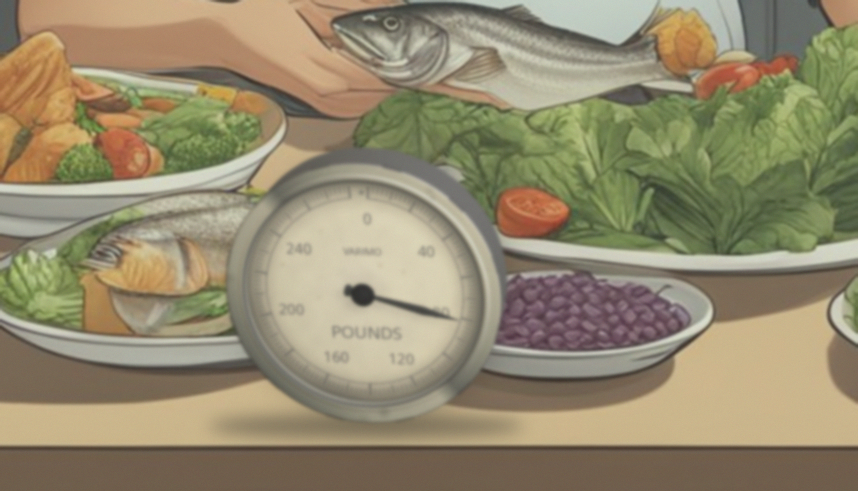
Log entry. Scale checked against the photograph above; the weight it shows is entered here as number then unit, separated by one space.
80 lb
